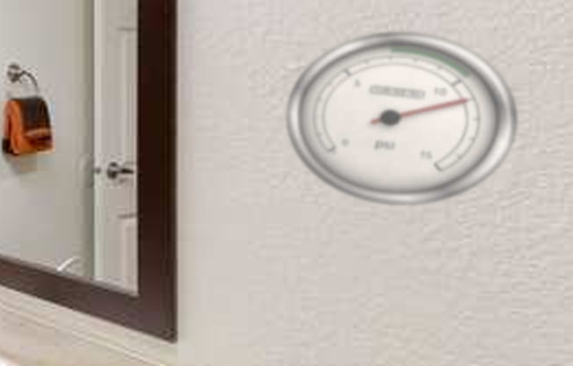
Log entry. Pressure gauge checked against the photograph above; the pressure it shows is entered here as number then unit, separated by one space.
11 psi
